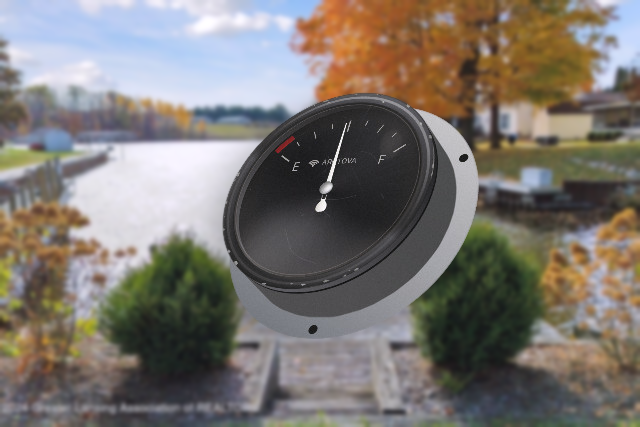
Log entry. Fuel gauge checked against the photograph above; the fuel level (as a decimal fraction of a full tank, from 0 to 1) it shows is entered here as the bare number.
0.5
